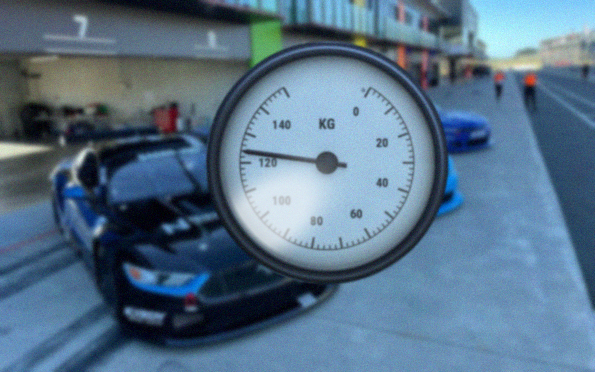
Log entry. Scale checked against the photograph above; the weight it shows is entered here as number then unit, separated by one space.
124 kg
